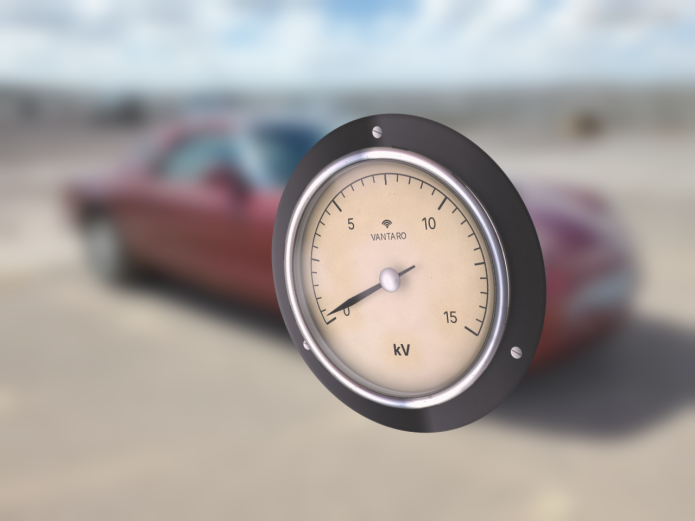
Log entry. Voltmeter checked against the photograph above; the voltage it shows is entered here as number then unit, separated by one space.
0.25 kV
